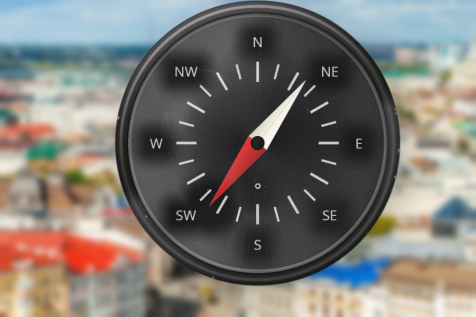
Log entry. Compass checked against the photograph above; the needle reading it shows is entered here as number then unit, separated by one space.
217.5 °
